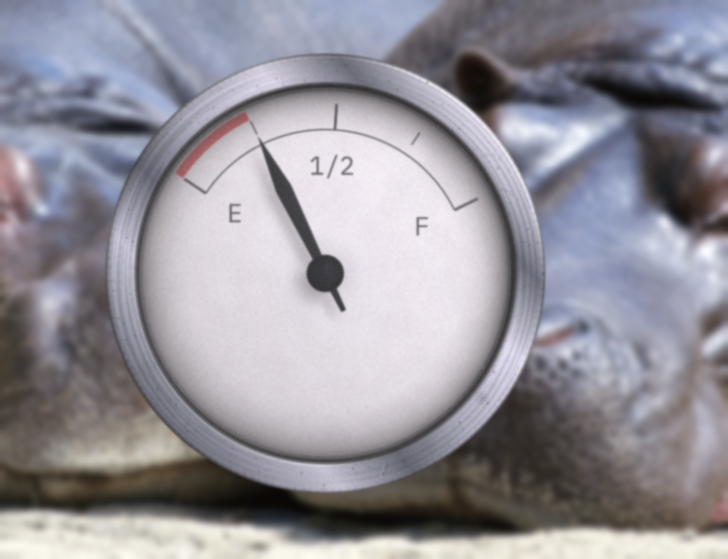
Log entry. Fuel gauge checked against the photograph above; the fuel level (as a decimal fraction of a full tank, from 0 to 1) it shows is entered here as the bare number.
0.25
